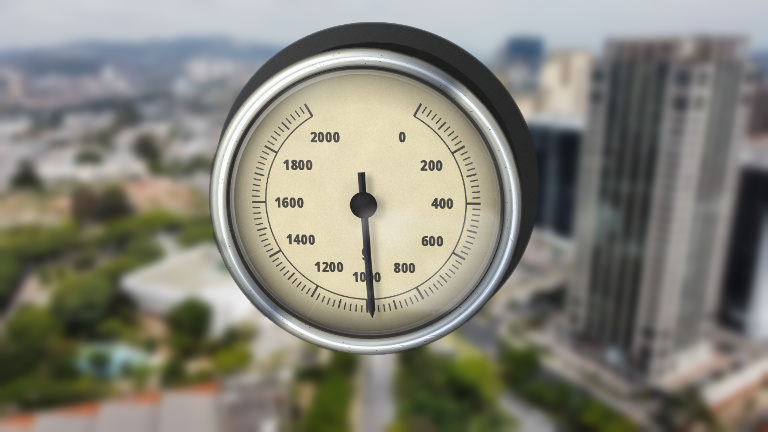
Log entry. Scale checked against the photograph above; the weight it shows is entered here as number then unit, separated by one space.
980 g
